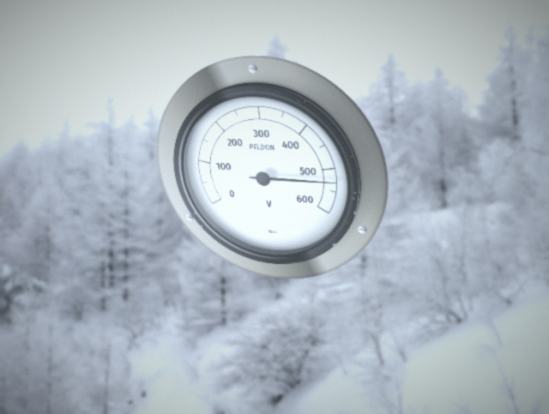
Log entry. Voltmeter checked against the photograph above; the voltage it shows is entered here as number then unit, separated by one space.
525 V
